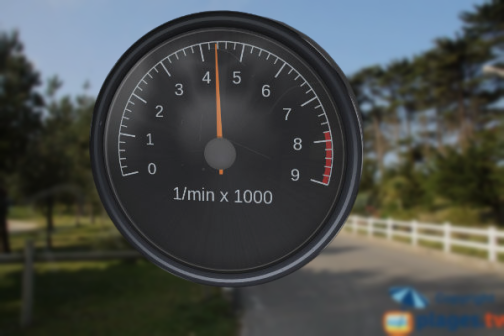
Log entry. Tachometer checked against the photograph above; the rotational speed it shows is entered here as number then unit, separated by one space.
4400 rpm
